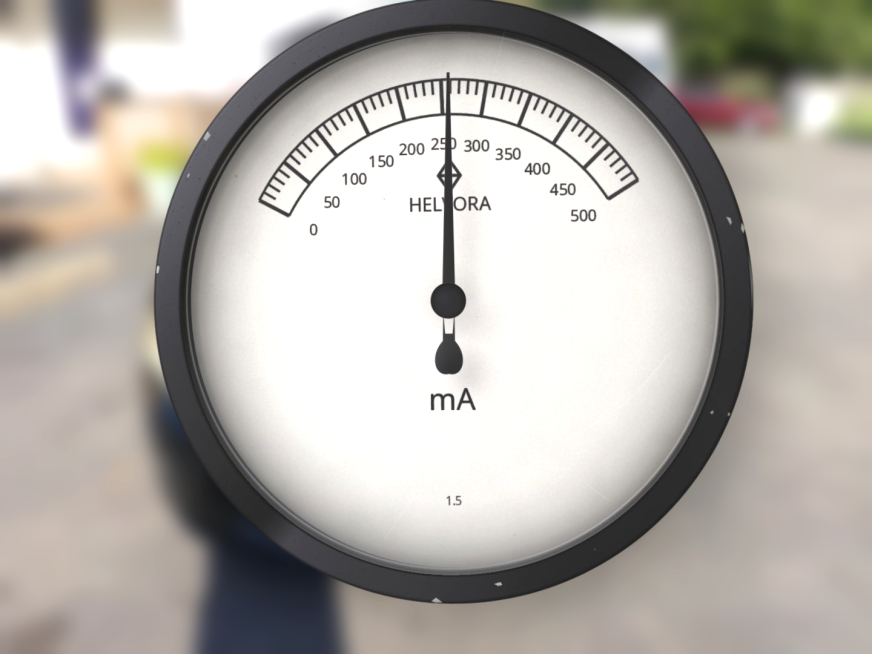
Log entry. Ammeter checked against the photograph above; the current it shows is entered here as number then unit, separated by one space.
260 mA
